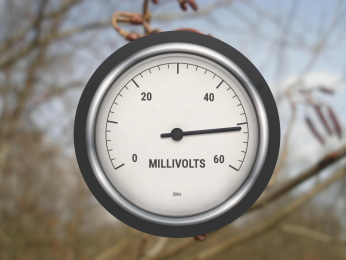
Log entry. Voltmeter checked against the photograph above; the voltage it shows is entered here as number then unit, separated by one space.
51 mV
